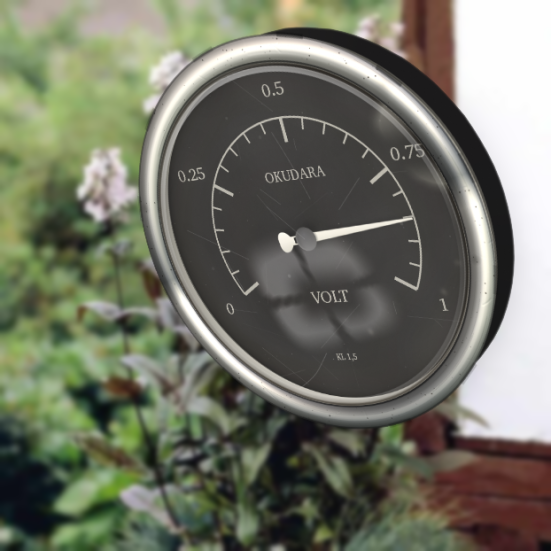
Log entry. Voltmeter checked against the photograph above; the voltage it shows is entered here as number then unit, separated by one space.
0.85 V
